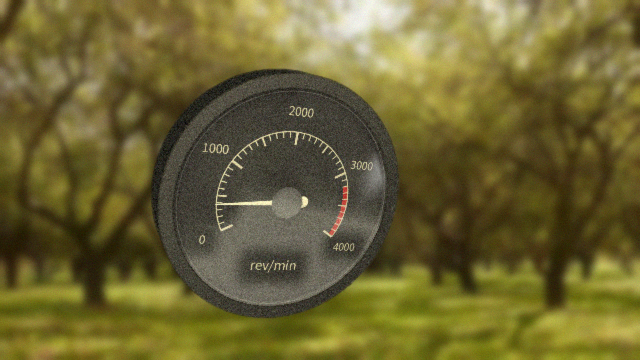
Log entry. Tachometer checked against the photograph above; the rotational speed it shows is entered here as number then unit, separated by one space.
400 rpm
